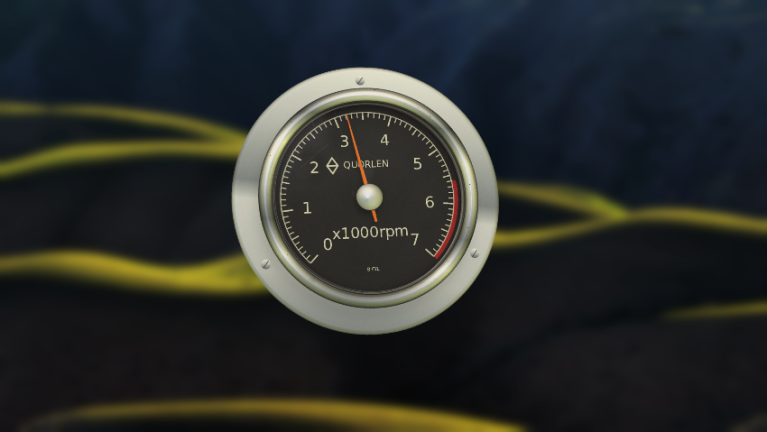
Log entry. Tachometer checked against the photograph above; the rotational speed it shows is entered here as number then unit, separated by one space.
3200 rpm
